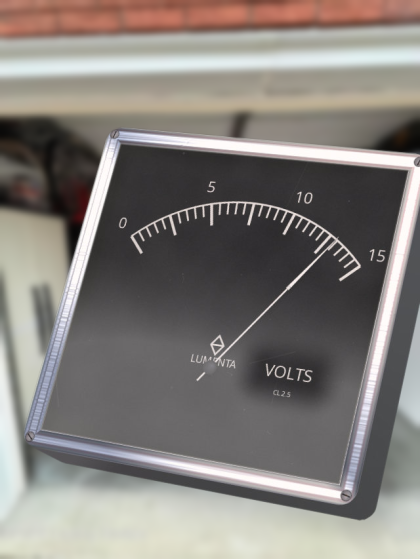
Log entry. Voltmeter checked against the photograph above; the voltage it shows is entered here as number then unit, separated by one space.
13 V
